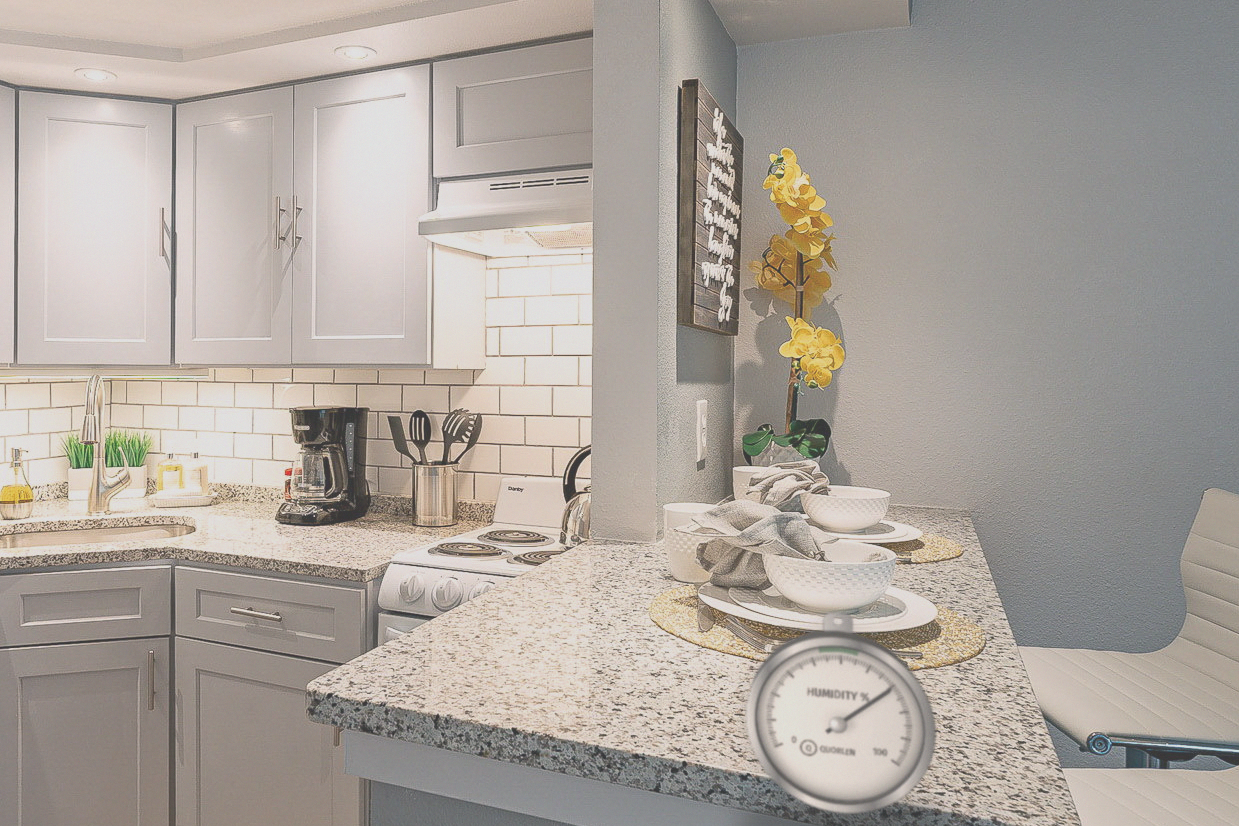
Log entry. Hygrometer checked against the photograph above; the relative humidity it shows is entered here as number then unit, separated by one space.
70 %
